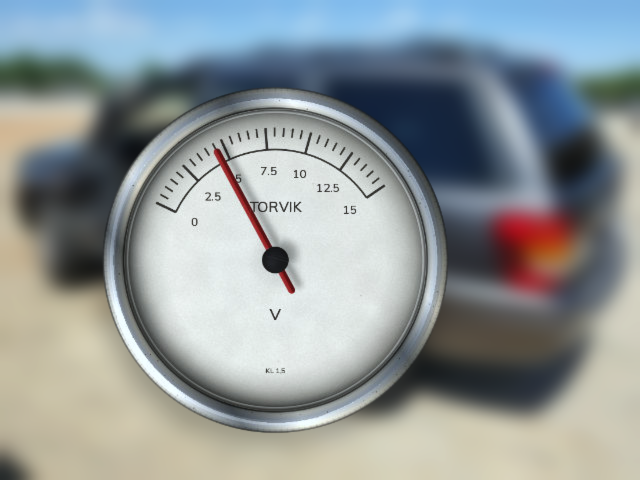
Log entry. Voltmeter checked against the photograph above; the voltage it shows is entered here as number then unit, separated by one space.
4.5 V
